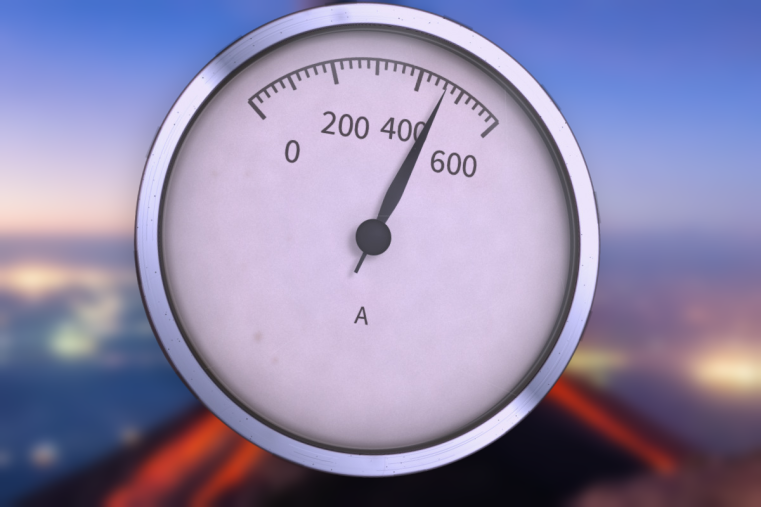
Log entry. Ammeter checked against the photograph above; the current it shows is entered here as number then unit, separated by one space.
460 A
